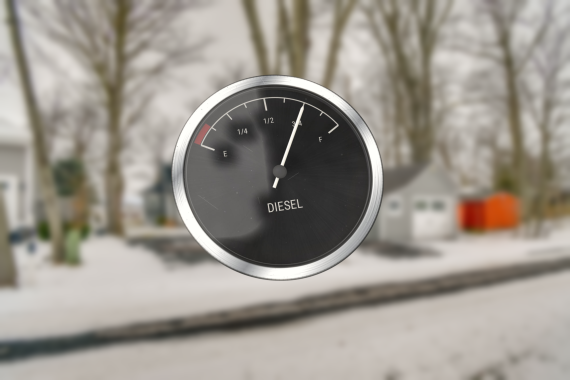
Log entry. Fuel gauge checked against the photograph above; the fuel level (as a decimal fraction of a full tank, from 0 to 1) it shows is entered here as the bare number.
0.75
